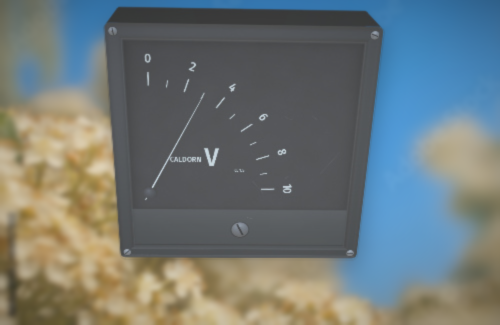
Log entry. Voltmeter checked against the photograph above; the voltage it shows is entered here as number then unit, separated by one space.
3 V
